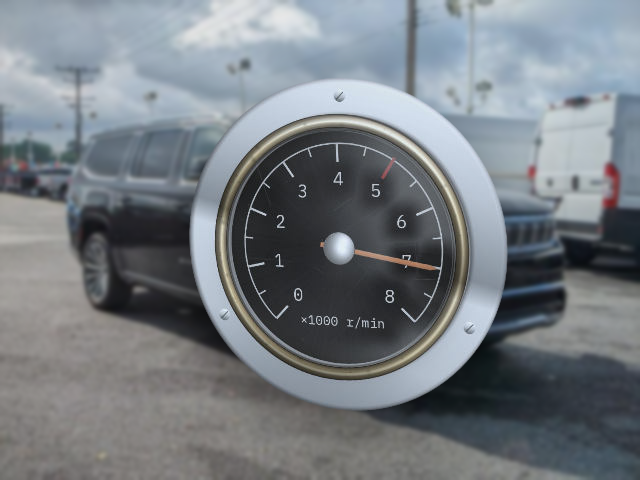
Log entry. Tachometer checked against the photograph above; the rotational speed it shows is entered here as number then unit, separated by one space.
7000 rpm
